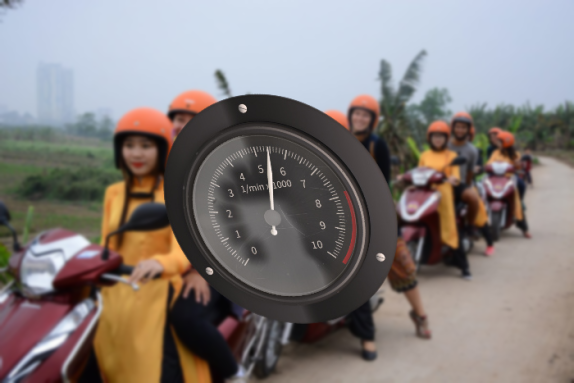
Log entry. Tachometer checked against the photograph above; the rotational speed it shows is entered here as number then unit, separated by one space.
5500 rpm
